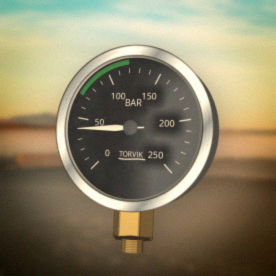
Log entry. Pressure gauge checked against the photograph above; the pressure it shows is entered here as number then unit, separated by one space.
40 bar
